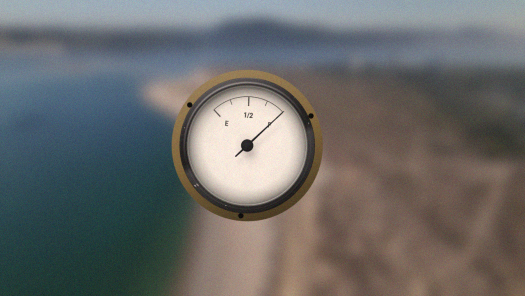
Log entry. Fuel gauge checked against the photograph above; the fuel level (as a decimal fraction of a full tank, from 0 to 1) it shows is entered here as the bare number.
1
